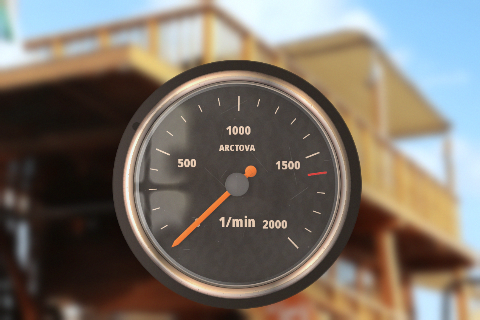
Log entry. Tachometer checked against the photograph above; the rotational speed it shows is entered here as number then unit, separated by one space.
0 rpm
